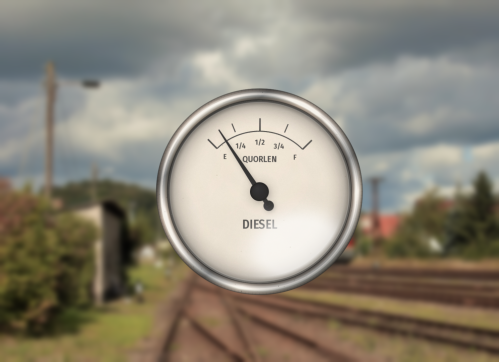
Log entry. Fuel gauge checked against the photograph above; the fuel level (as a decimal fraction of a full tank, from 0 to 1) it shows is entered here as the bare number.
0.125
